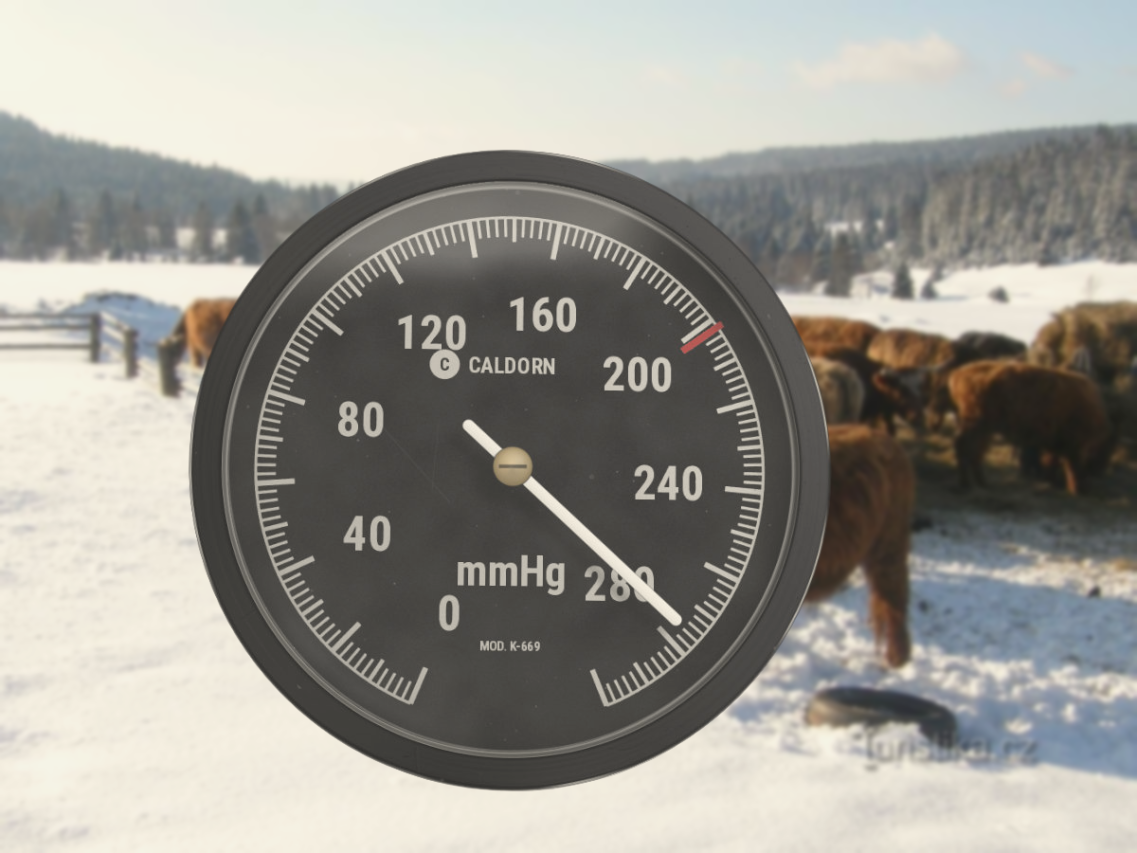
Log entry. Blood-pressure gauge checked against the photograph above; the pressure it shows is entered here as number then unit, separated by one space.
276 mmHg
